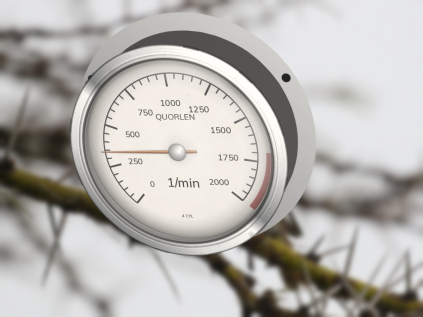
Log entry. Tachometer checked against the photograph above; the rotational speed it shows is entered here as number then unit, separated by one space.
350 rpm
